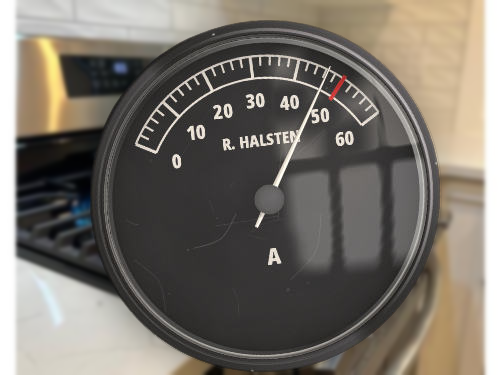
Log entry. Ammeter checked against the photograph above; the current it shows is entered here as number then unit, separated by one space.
46 A
